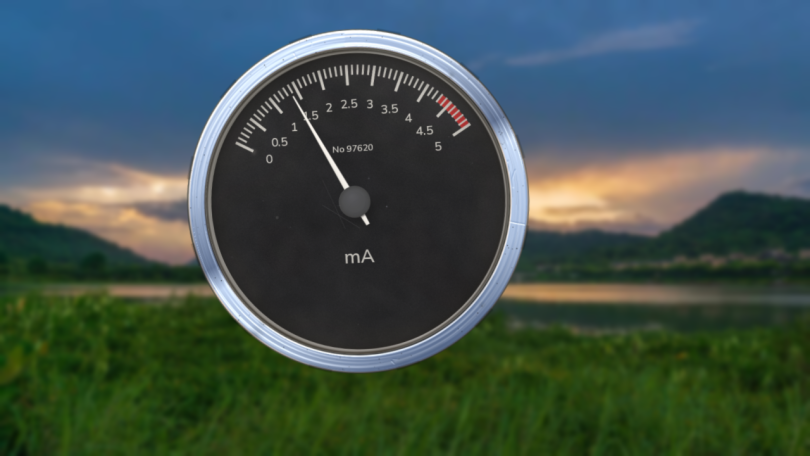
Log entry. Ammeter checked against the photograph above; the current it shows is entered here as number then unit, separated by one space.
1.4 mA
